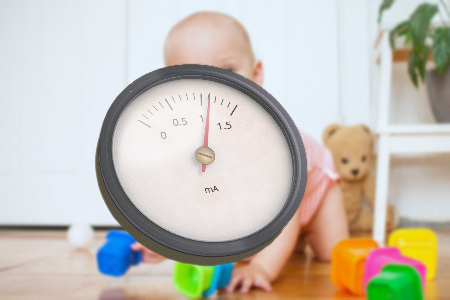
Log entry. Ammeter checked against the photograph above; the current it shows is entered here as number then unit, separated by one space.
1.1 mA
